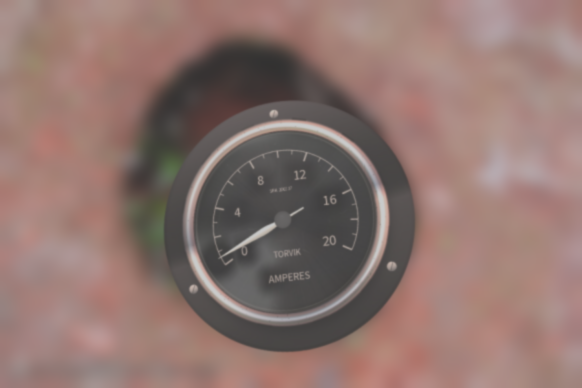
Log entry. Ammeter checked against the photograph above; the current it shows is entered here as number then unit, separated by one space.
0.5 A
